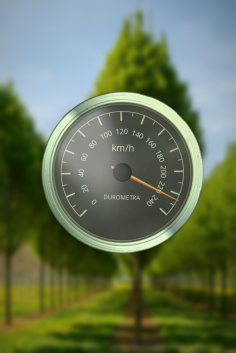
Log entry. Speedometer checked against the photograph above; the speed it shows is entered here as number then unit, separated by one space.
225 km/h
